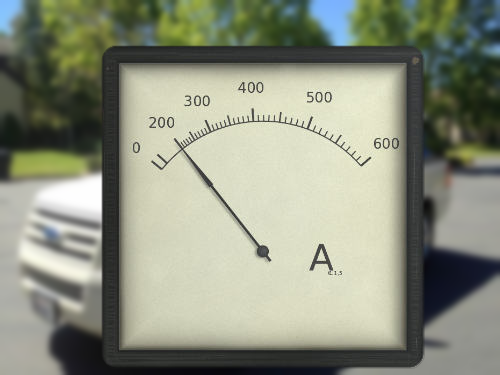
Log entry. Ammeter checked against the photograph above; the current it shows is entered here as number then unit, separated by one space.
200 A
